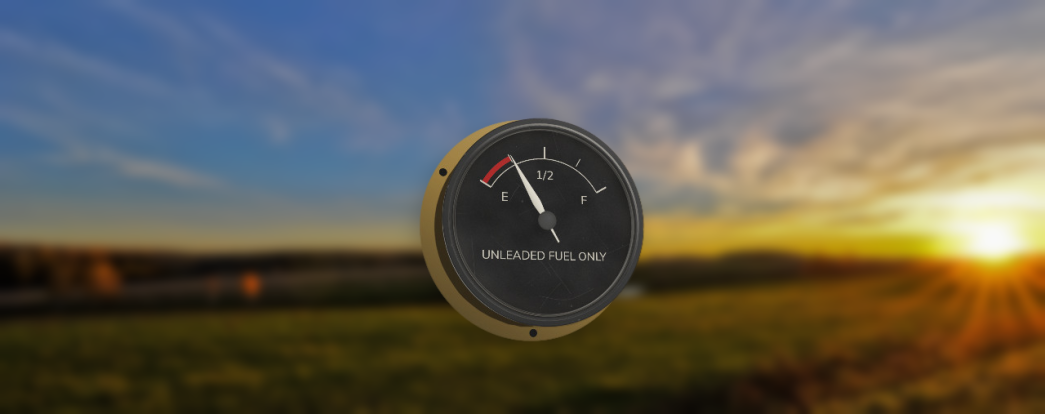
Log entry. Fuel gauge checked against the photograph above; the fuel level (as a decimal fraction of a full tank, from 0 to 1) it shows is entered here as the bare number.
0.25
